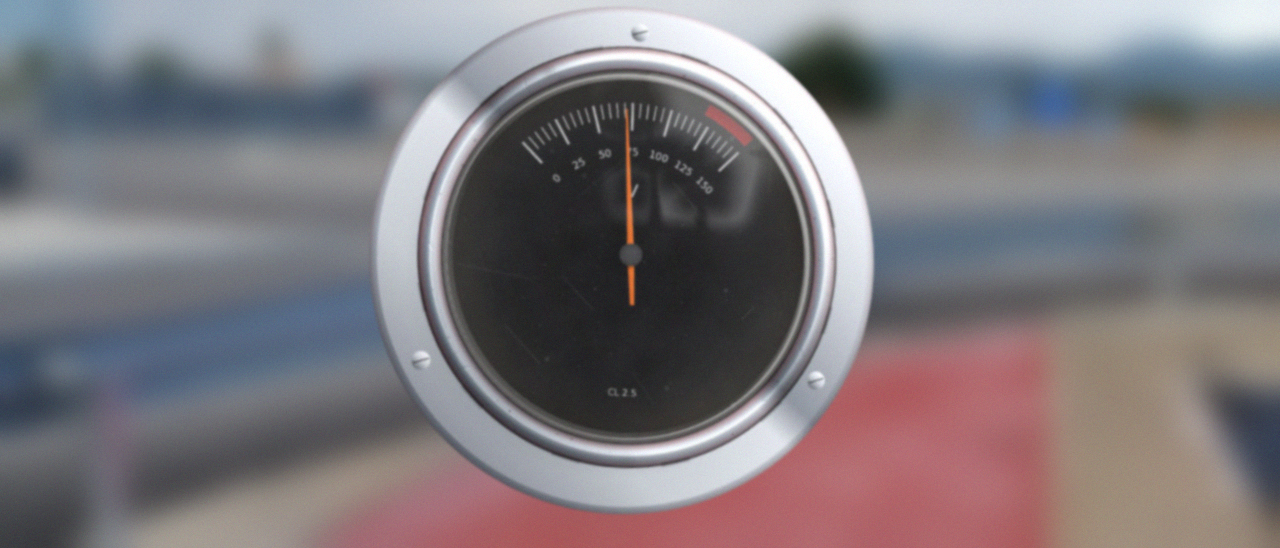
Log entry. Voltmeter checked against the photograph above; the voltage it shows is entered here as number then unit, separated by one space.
70 V
